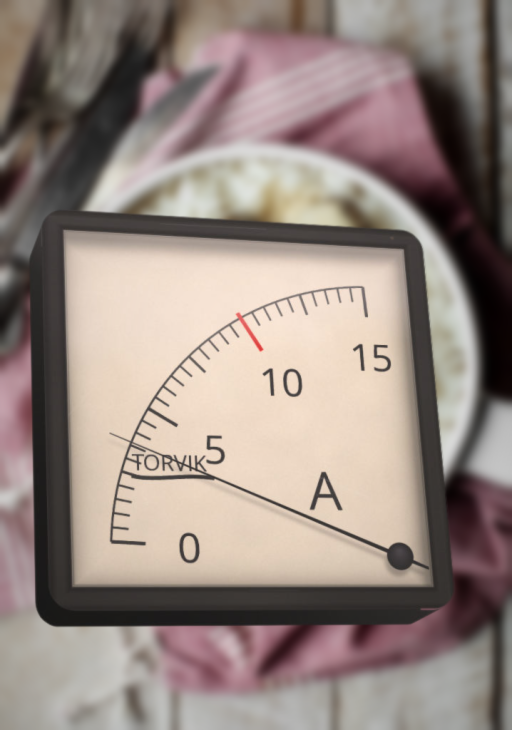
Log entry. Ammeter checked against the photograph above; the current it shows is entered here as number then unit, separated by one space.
3.5 A
